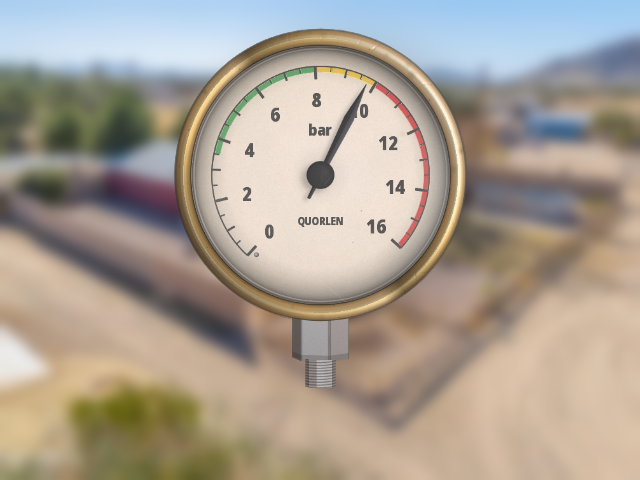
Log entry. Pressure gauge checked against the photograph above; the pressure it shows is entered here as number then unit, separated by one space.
9.75 bar
